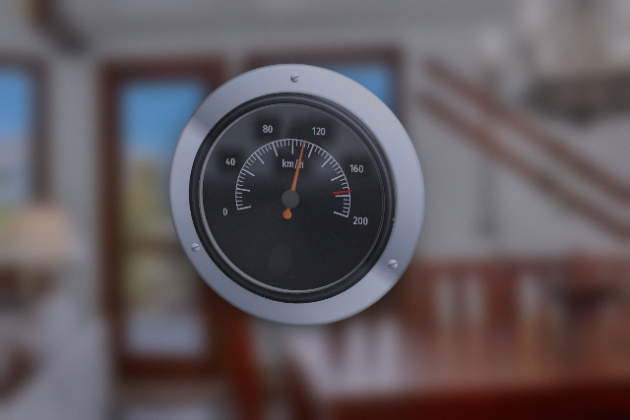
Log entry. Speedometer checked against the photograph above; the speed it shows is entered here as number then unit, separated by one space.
112 km/h
